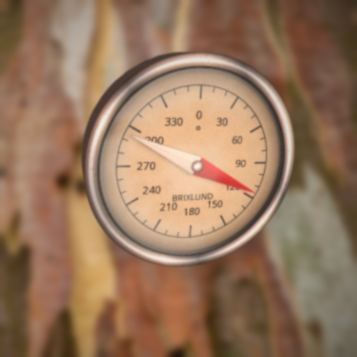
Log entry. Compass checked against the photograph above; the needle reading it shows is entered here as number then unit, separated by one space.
115 °
